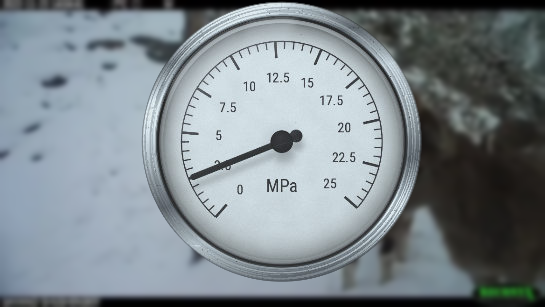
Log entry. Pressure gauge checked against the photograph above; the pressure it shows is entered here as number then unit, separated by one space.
2.5 MPa
